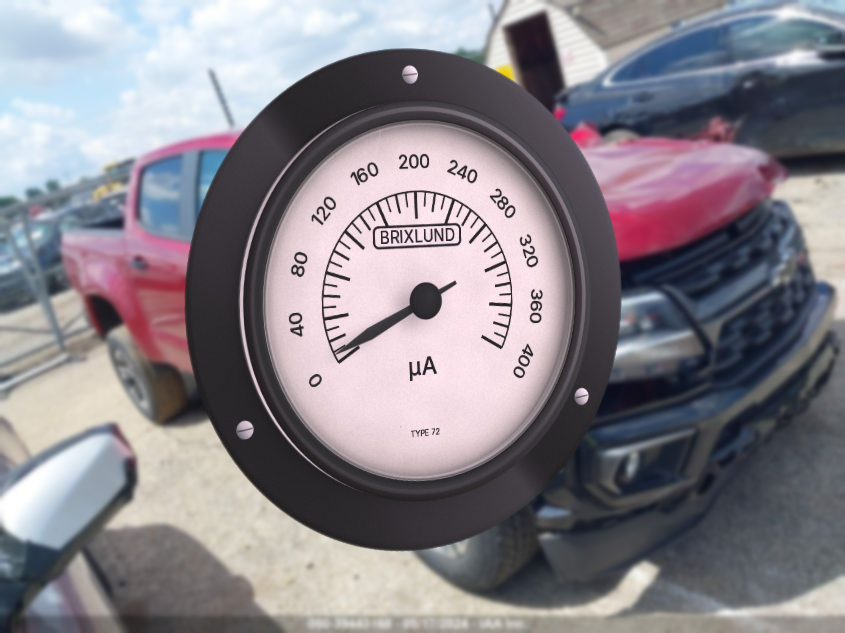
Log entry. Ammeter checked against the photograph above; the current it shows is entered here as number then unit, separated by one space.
10 µA
